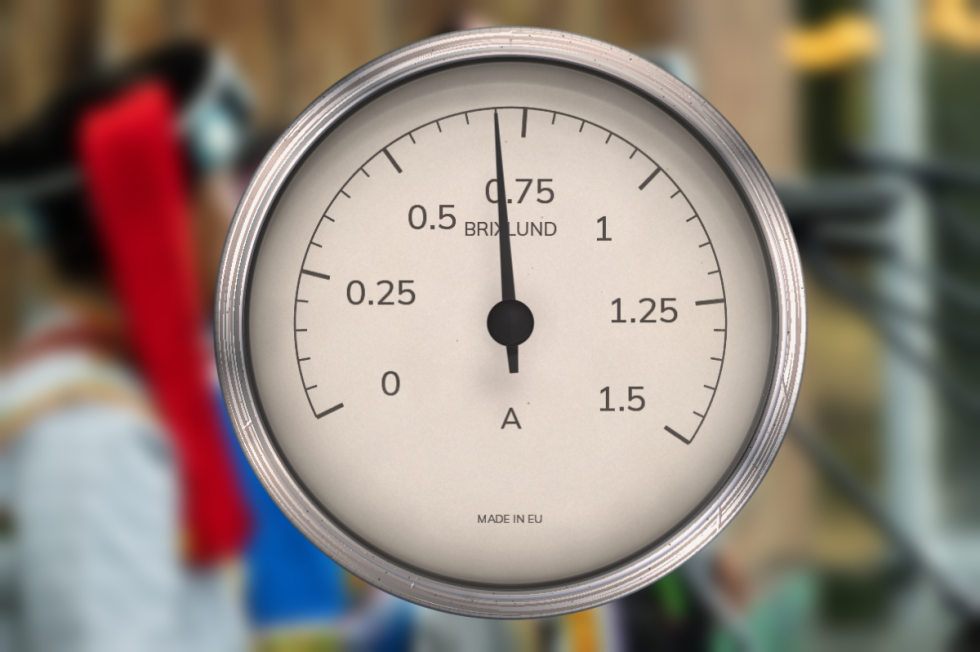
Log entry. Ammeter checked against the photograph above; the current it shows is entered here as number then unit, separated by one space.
0.7 A
